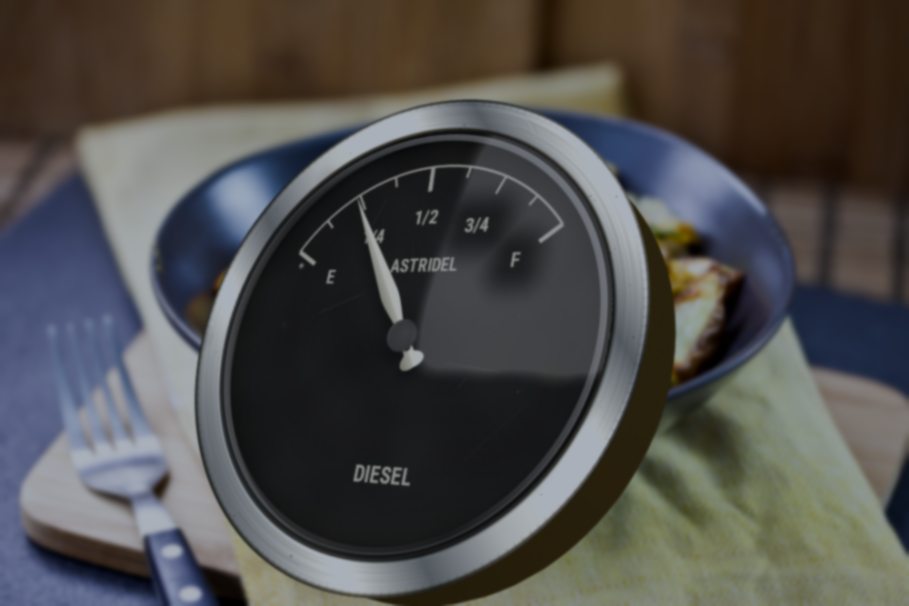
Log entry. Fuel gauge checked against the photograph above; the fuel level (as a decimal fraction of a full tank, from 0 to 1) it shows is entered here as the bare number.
0.25
